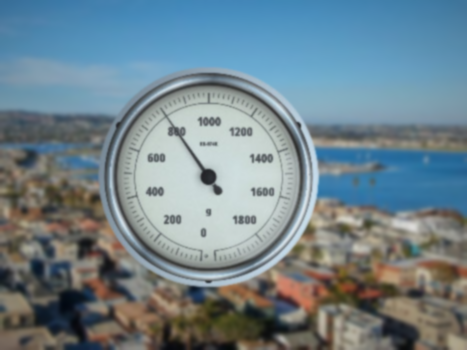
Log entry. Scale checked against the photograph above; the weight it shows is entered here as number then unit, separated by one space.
800 g
